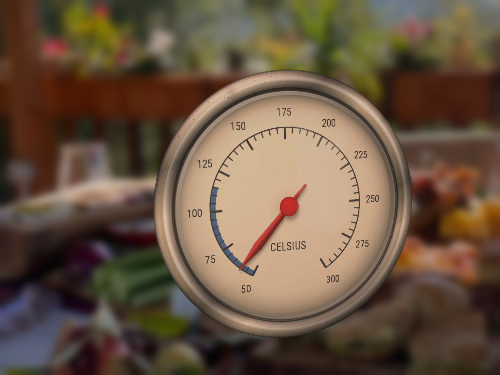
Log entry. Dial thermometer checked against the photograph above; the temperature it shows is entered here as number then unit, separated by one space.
60 °C
